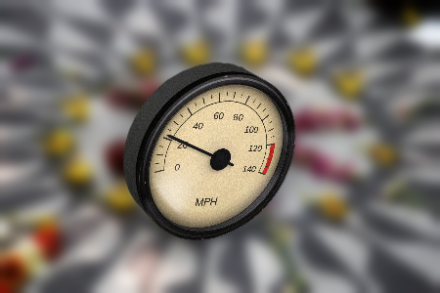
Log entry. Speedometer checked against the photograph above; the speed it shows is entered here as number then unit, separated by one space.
22.5 mph
